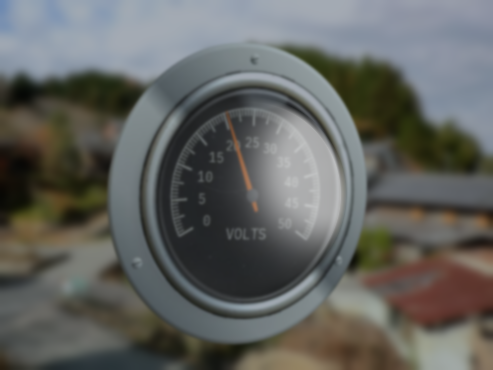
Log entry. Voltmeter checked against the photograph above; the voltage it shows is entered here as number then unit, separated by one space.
20 V
